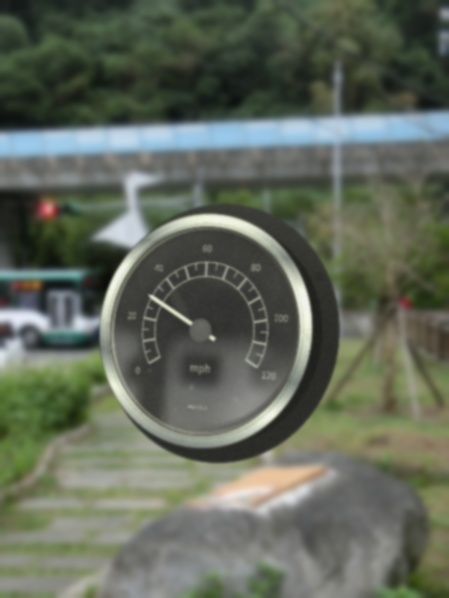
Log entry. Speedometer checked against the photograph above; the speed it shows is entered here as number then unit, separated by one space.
30 mph
